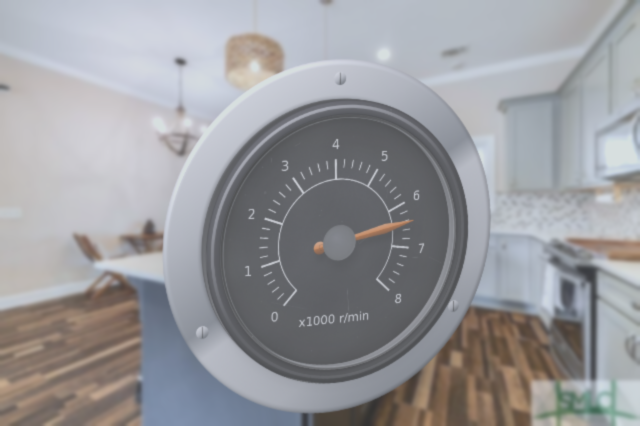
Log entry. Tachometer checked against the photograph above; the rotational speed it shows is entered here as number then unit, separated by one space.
6400 rpm
